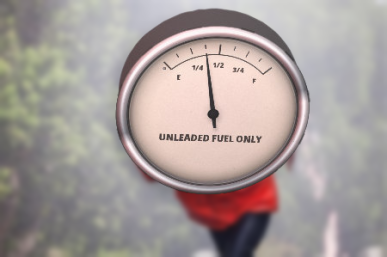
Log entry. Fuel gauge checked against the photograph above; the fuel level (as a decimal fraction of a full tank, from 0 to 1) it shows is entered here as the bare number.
0.375
